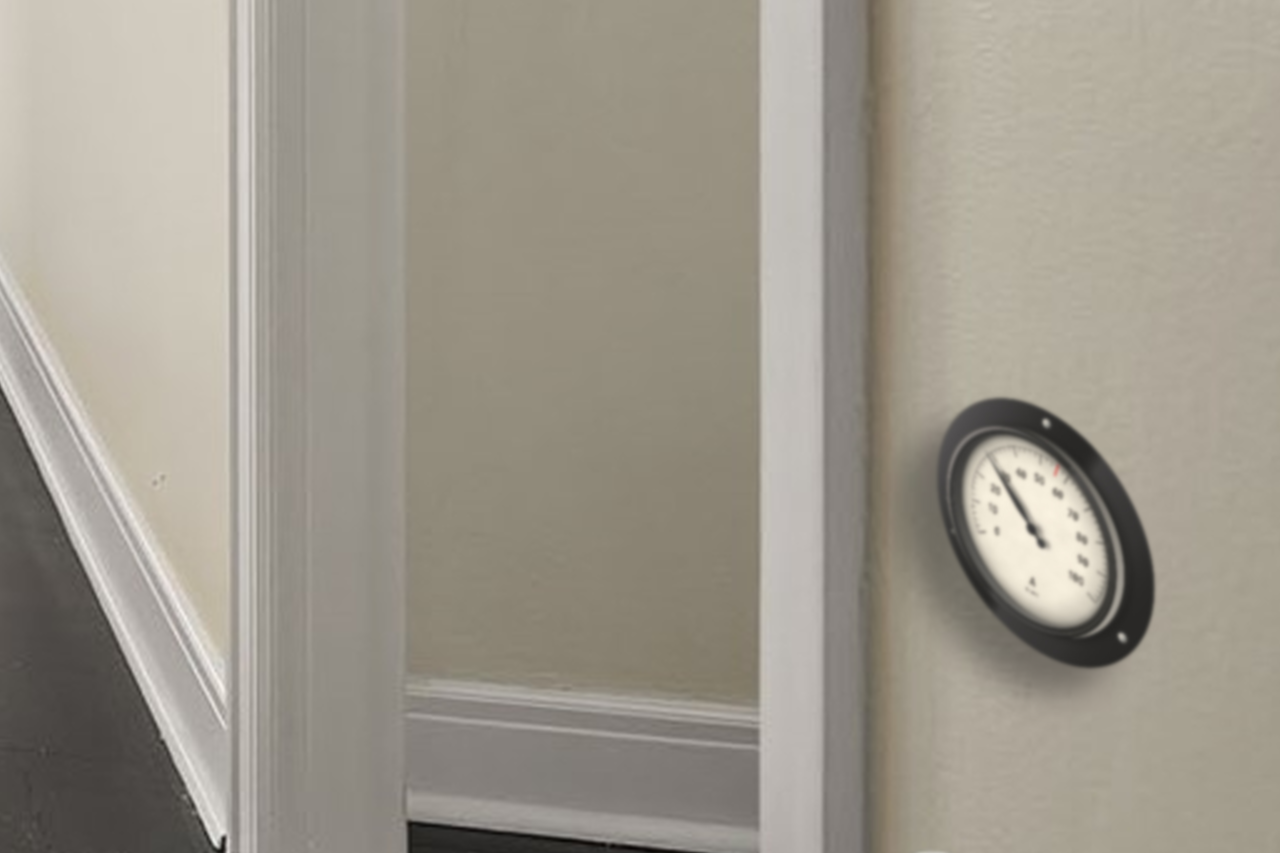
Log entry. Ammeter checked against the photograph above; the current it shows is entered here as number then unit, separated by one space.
30 A
